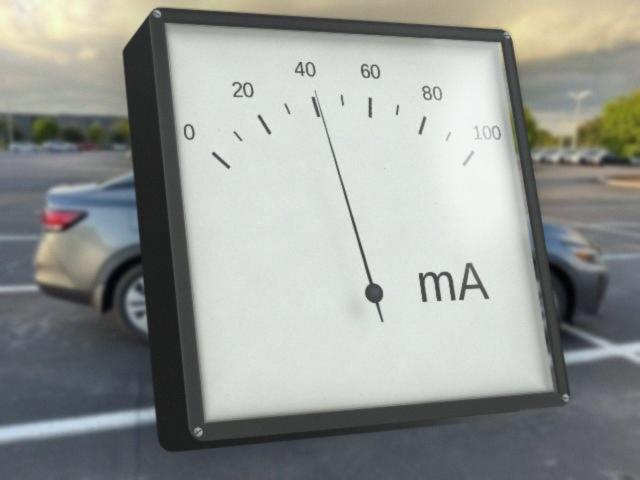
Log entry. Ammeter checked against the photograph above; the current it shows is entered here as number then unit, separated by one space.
40 mA
